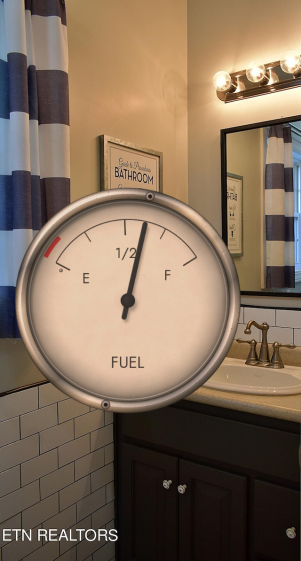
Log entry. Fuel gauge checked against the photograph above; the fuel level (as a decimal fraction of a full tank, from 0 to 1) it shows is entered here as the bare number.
0.625
